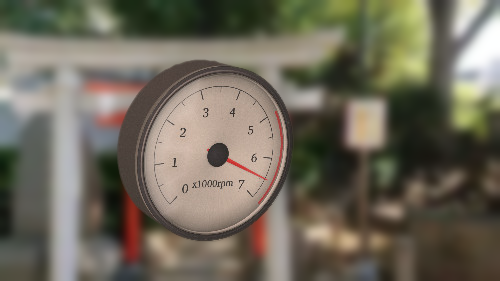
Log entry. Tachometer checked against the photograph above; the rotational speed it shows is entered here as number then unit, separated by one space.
6500 rpm
